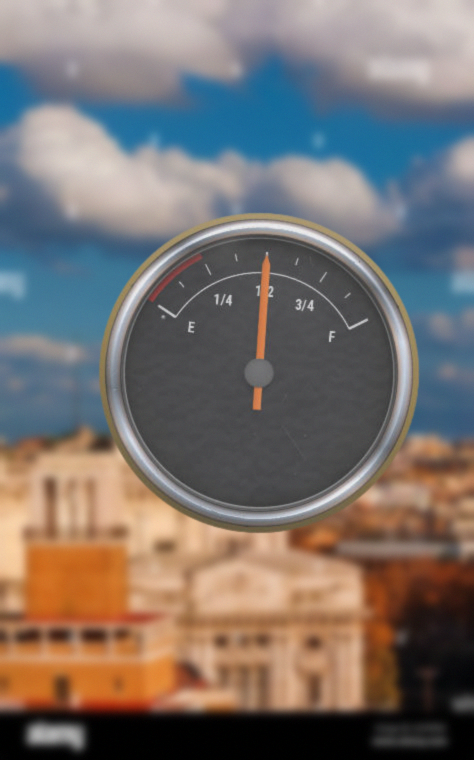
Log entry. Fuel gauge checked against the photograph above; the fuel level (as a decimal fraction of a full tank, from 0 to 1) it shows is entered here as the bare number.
0.5
